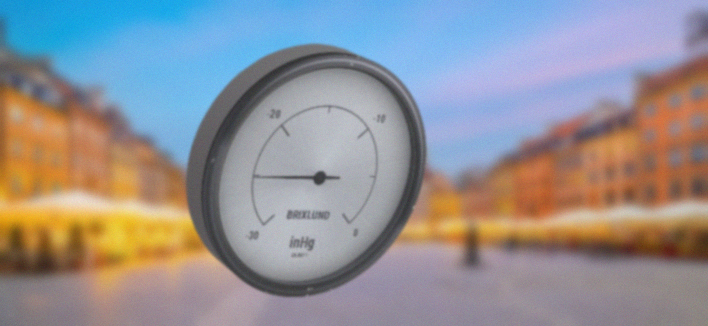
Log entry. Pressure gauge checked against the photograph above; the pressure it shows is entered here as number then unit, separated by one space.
-25 inHg
